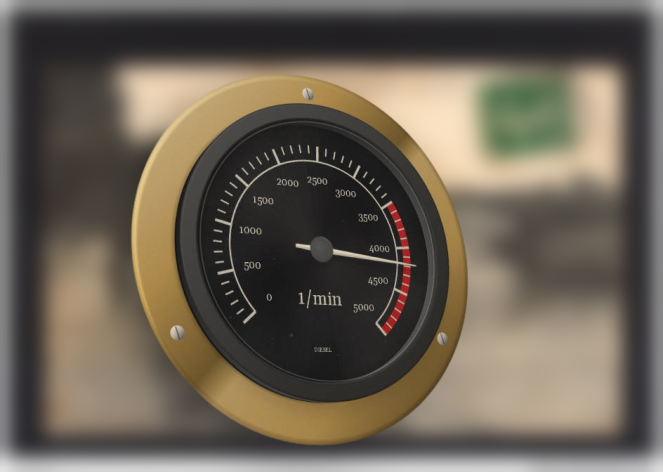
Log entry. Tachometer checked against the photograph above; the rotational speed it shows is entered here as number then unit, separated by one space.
4200 rpm
